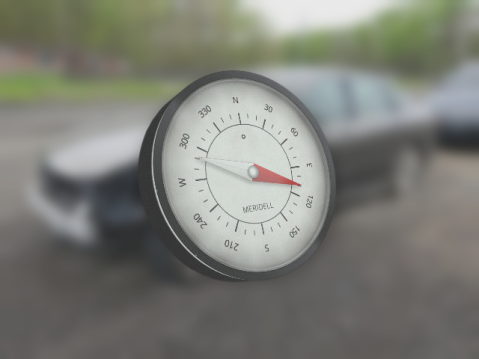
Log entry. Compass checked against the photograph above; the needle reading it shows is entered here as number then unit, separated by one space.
110 °
